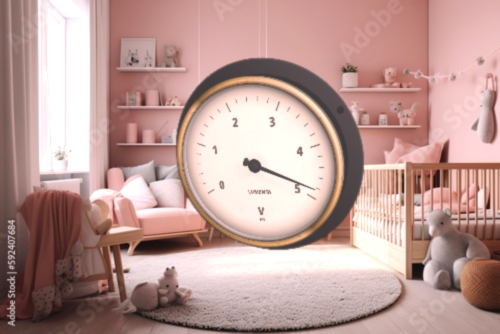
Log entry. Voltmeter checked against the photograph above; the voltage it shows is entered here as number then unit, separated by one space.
4.8 V
